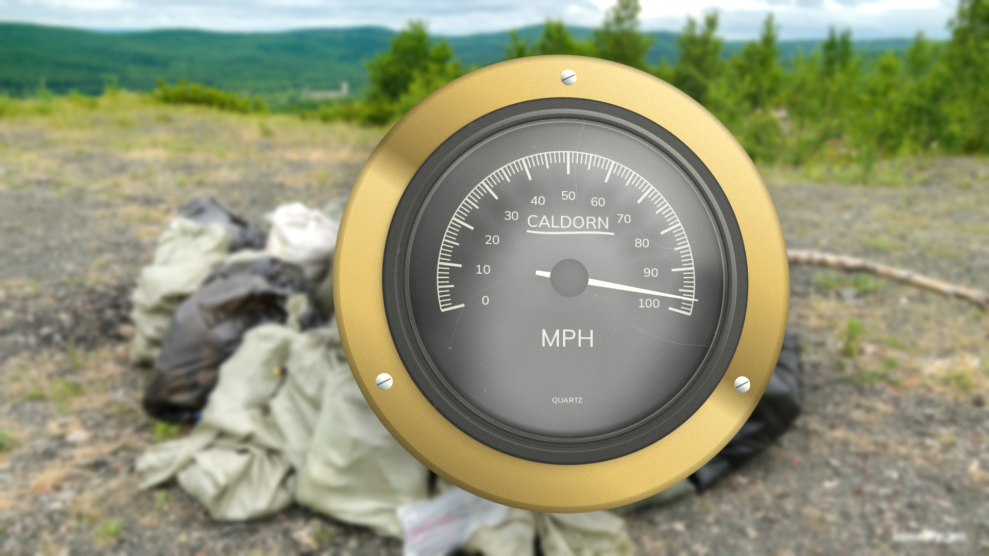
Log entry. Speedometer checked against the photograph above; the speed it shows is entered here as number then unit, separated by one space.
97 mph
